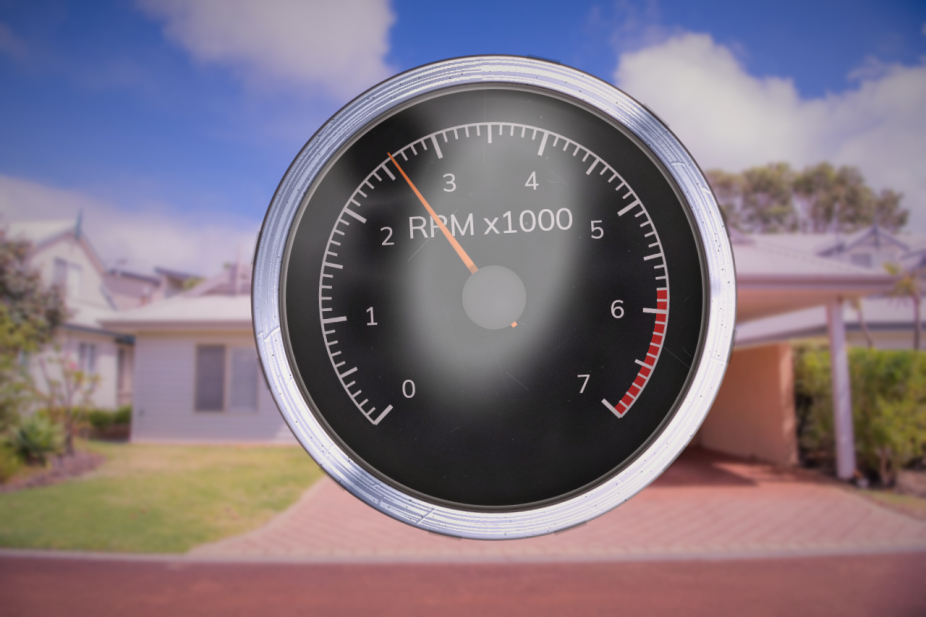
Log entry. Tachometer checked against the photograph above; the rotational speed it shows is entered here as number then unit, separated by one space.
2600 rpm
